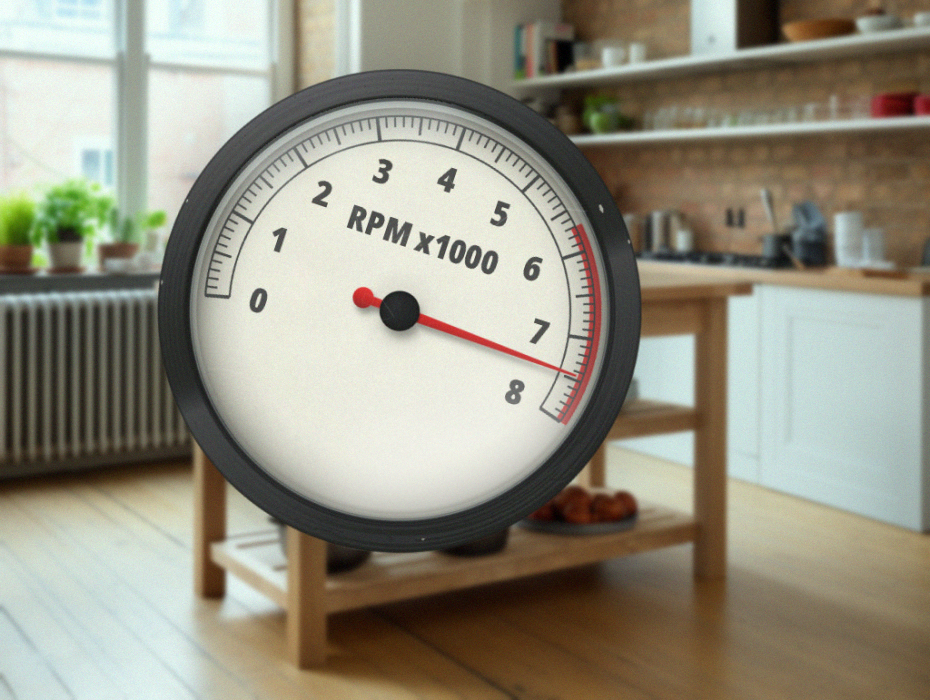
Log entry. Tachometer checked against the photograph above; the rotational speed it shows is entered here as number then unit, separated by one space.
7450 rpm
